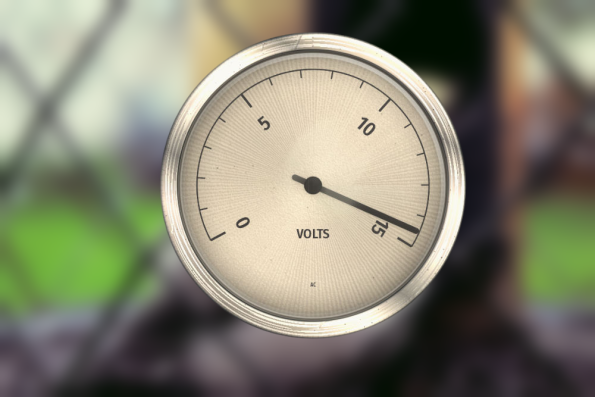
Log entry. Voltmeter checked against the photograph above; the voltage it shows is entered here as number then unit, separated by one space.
14.5 V
